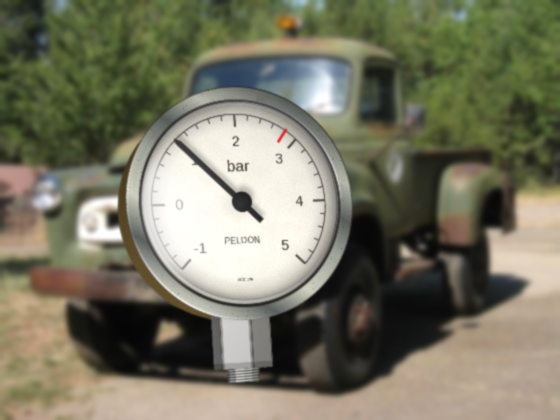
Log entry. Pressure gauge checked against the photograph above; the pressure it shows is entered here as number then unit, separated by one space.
1 bar
